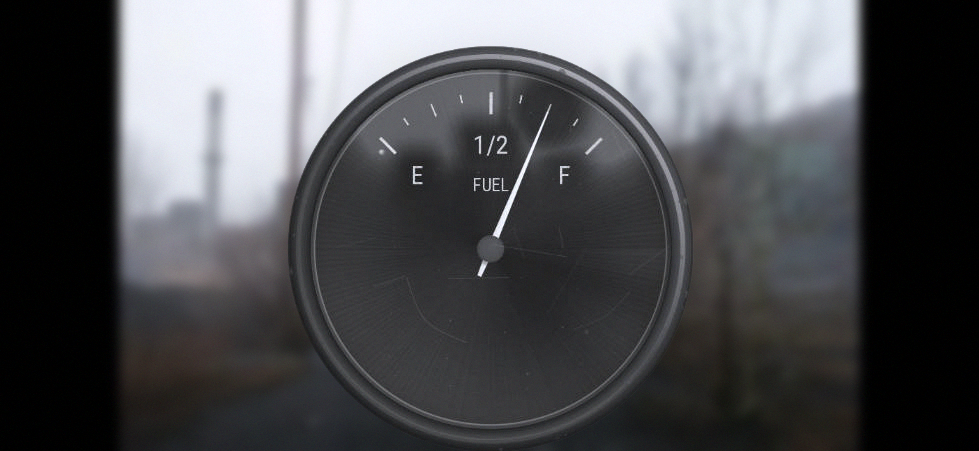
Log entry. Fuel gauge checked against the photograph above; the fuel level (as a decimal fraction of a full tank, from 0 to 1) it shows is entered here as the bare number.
0.75
